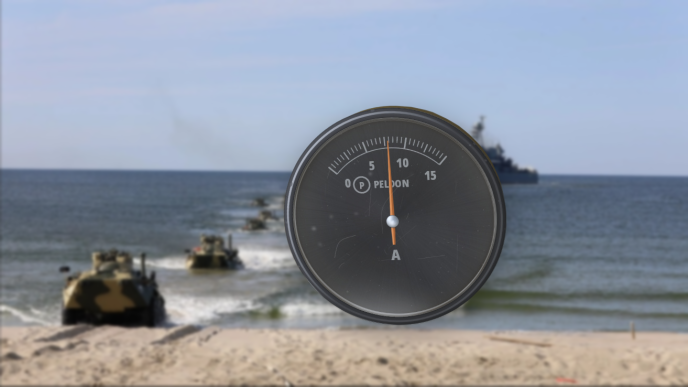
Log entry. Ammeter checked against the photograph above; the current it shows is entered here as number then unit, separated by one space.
8 A
